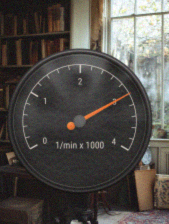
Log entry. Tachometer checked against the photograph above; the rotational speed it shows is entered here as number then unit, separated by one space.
3000 rpm
